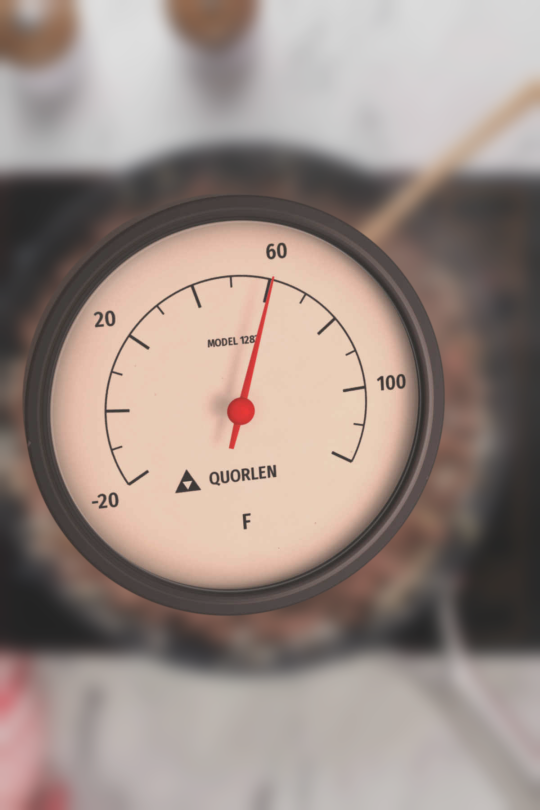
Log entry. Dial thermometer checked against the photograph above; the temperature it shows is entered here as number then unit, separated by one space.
60 °F
